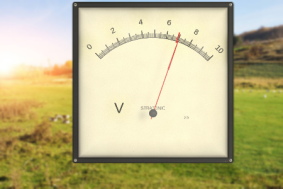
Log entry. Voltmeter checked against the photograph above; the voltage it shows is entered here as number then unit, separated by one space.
7 V
